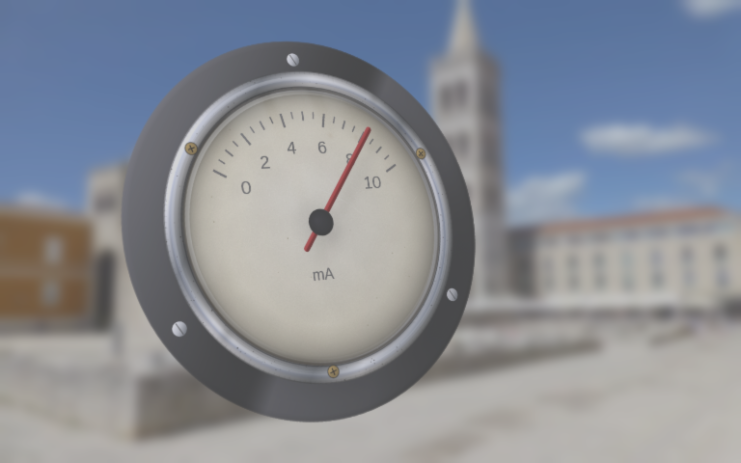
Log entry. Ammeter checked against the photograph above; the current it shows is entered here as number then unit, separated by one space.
8 mA
